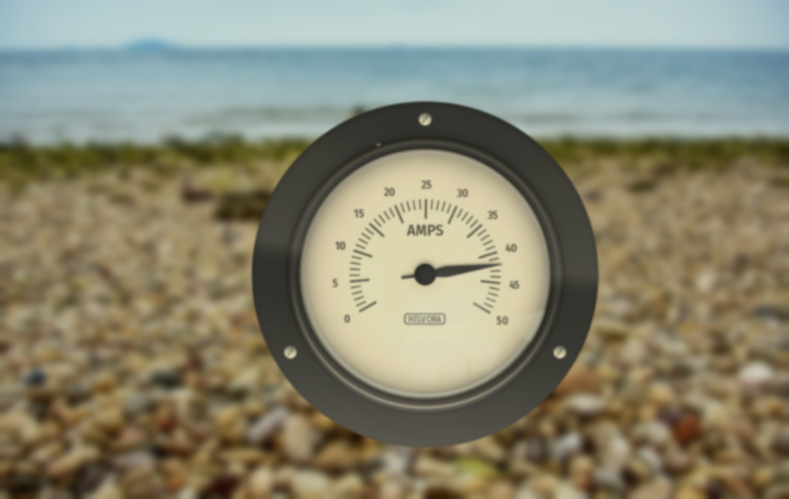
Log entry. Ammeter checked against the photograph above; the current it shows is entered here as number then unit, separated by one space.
42 A
